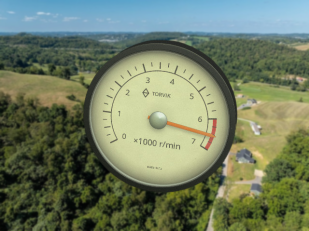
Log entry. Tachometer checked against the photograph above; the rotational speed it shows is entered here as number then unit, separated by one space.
6500 rpm
